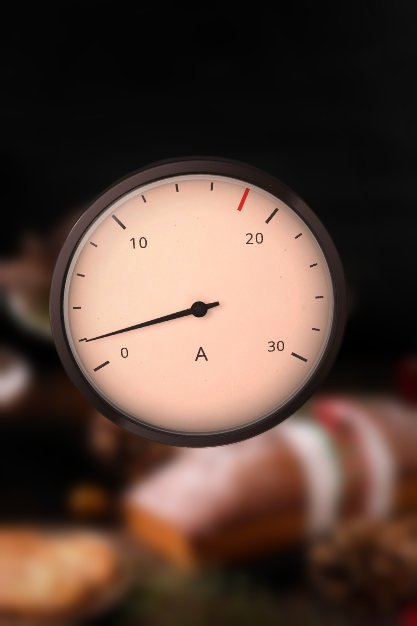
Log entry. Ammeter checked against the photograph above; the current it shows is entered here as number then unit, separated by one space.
2 A
